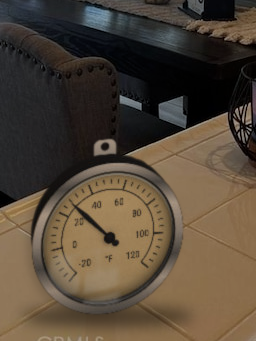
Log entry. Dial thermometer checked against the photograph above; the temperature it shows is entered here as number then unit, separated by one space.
28 °F
